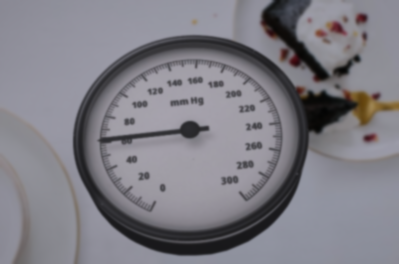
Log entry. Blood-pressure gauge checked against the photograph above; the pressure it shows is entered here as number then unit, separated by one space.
60 mmHg
